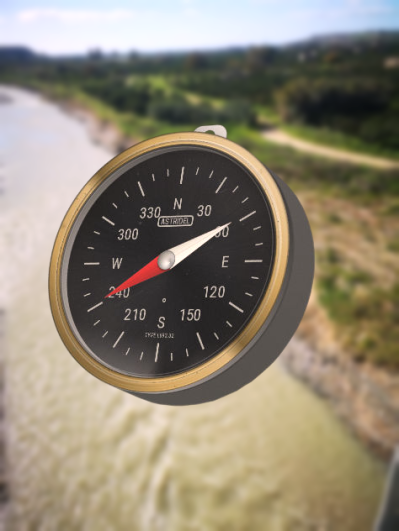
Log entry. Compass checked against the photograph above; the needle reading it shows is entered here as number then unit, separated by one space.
240 °
